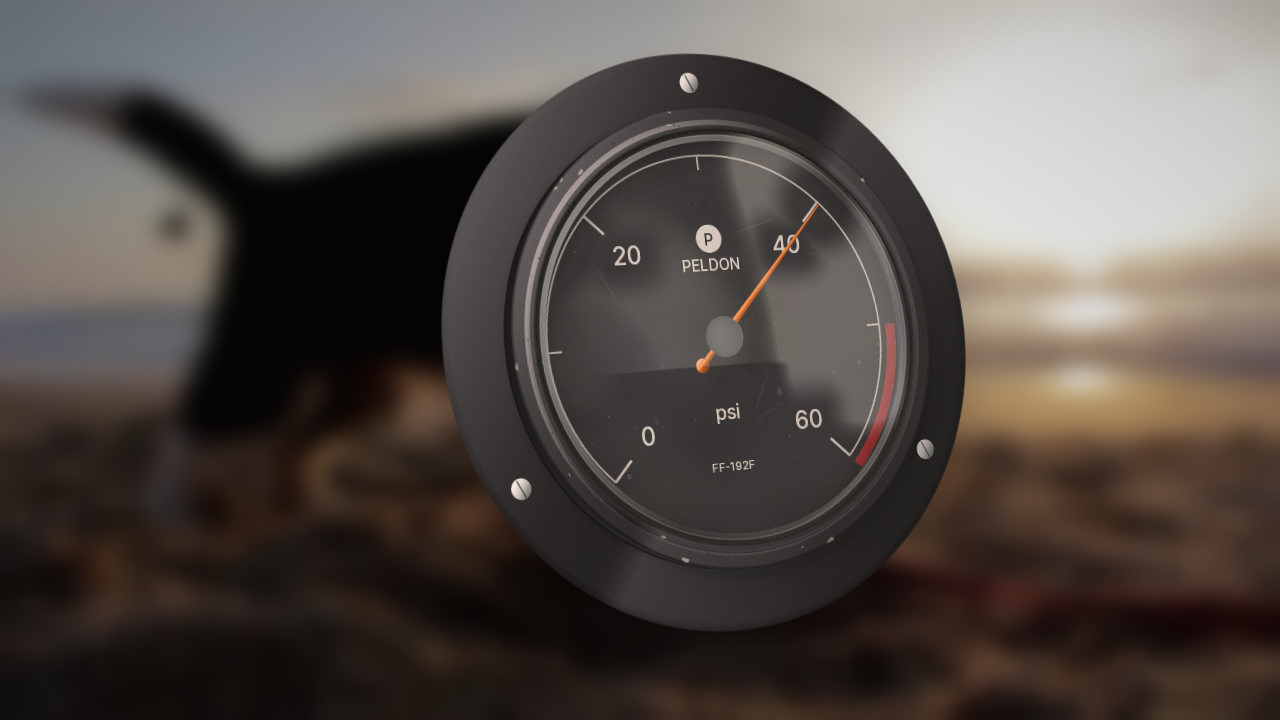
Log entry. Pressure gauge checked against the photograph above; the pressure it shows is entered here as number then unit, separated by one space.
40 psi
